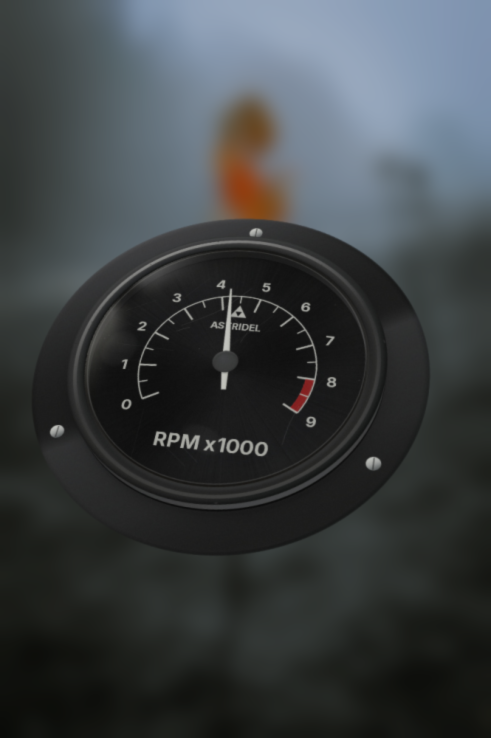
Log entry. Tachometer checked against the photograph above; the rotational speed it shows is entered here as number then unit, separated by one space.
4250 rpm
